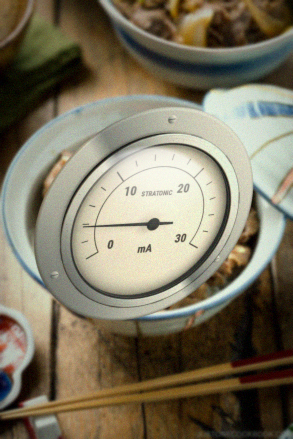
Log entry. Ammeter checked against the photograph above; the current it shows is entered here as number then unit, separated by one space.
4 mA
